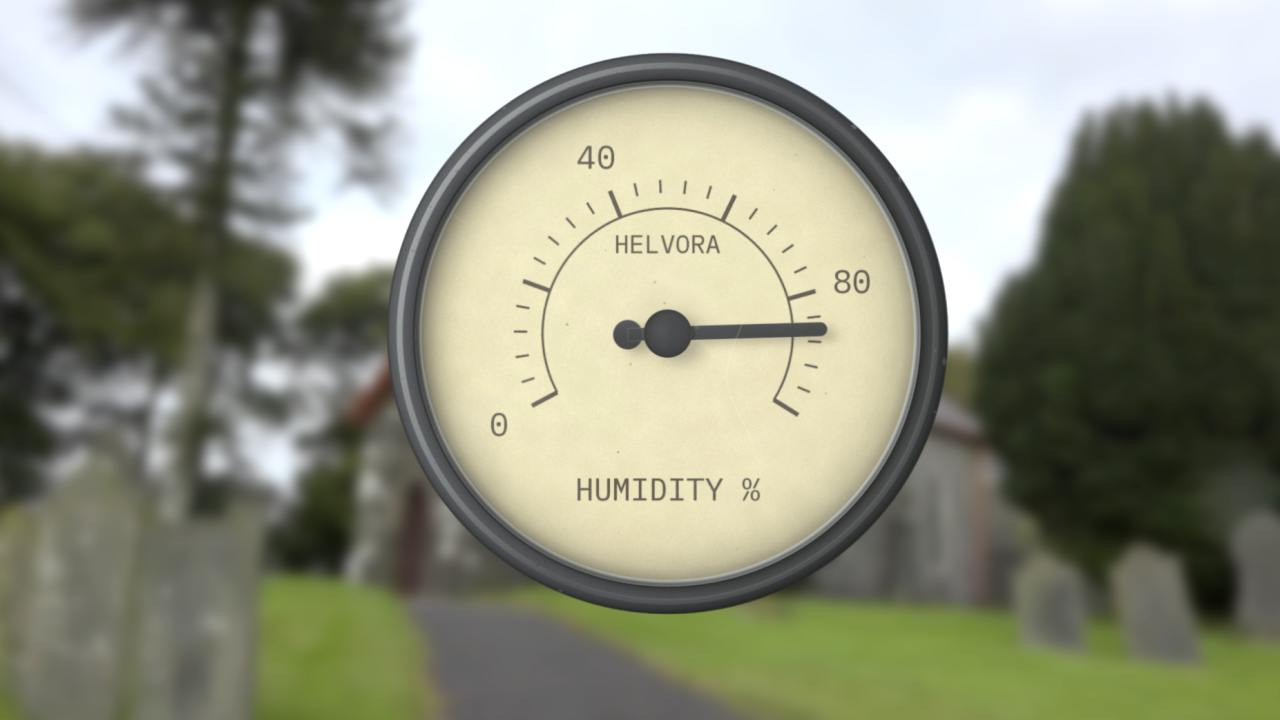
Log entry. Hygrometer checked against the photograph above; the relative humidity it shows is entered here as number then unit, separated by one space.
86 %
